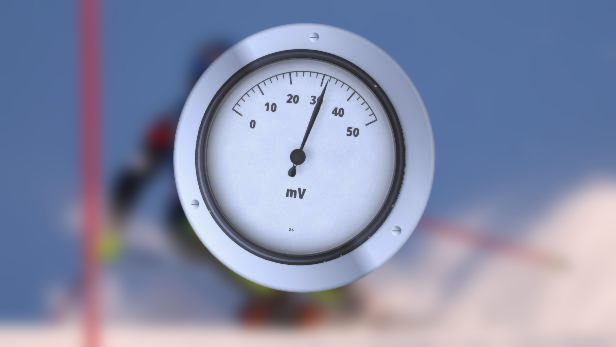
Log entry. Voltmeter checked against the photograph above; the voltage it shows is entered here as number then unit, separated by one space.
32 mV
